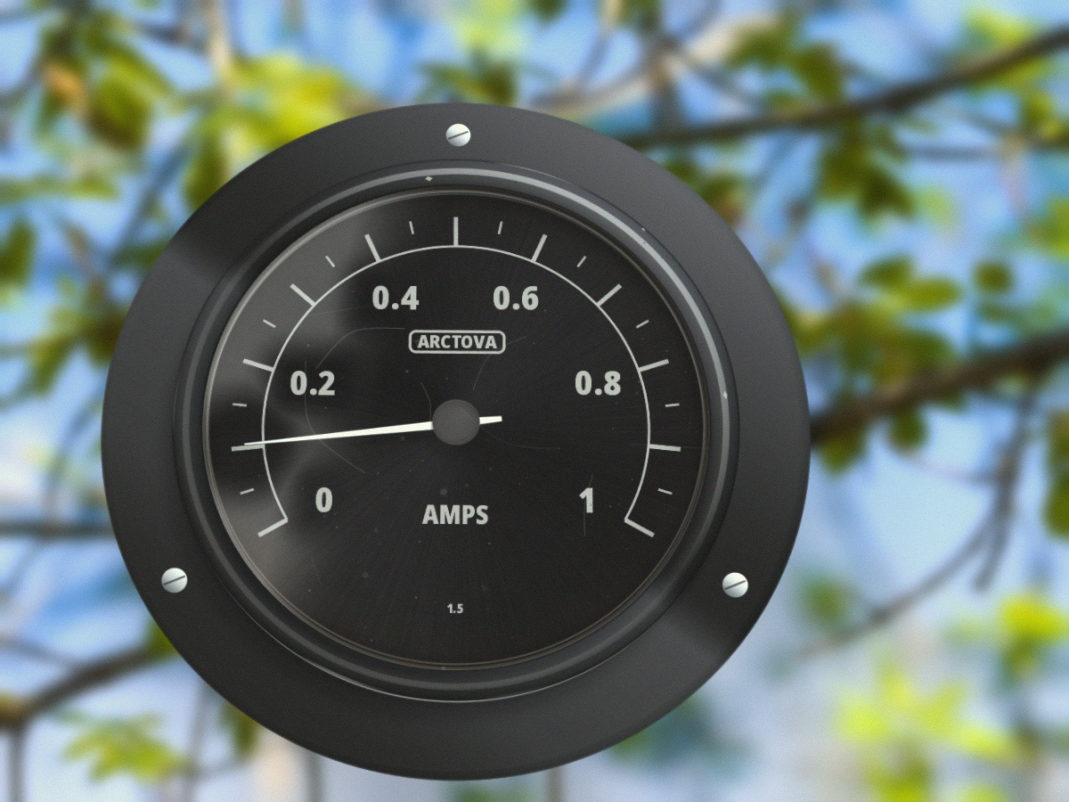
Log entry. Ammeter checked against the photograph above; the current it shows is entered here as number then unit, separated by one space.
0.1 A
